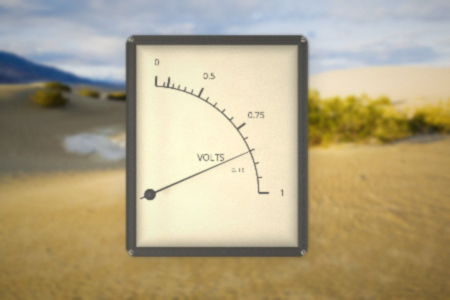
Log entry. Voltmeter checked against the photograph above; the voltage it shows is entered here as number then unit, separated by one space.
0.85 V
